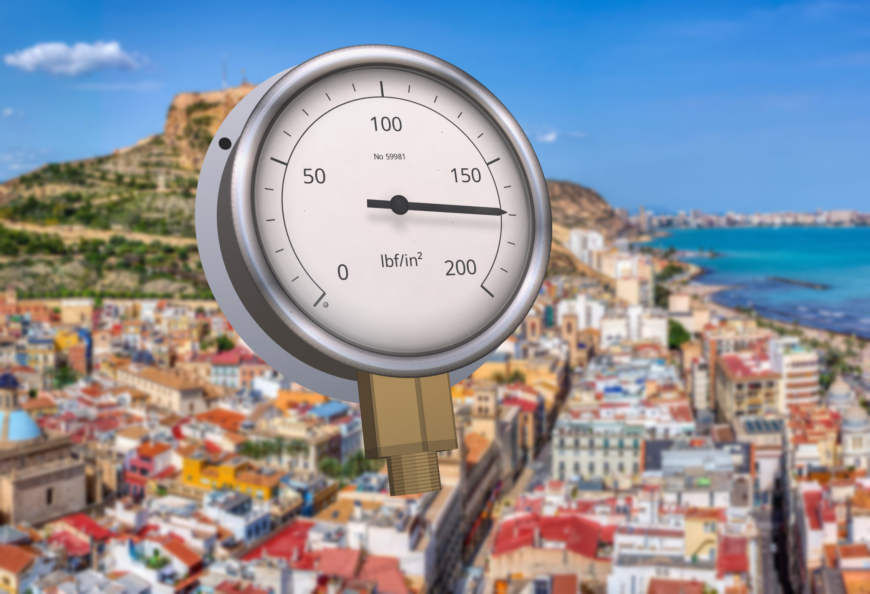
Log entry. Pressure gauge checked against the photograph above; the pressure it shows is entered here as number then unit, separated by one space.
170 psi
